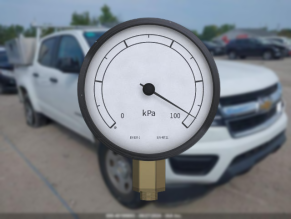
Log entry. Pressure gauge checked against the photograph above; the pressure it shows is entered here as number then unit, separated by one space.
95 kPa
